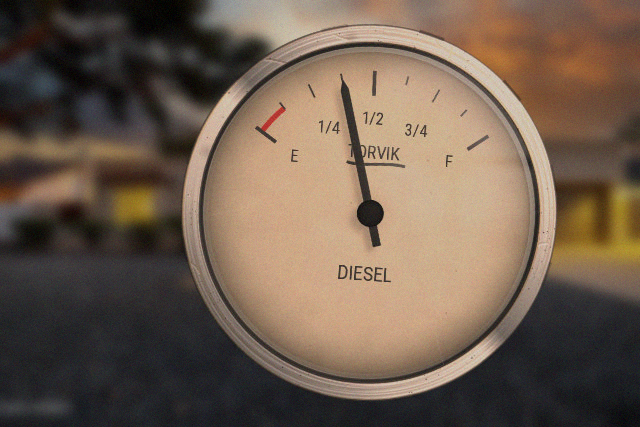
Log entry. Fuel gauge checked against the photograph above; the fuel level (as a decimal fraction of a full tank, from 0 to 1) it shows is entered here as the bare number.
0.375
